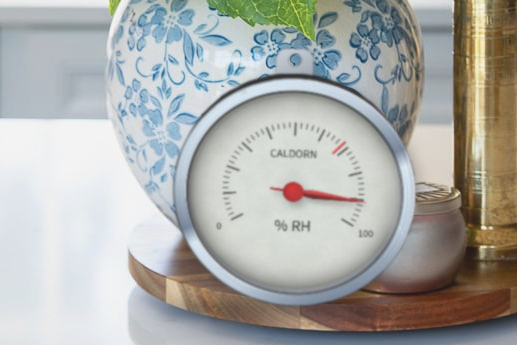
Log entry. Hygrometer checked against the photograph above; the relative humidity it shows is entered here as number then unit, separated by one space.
90 %
